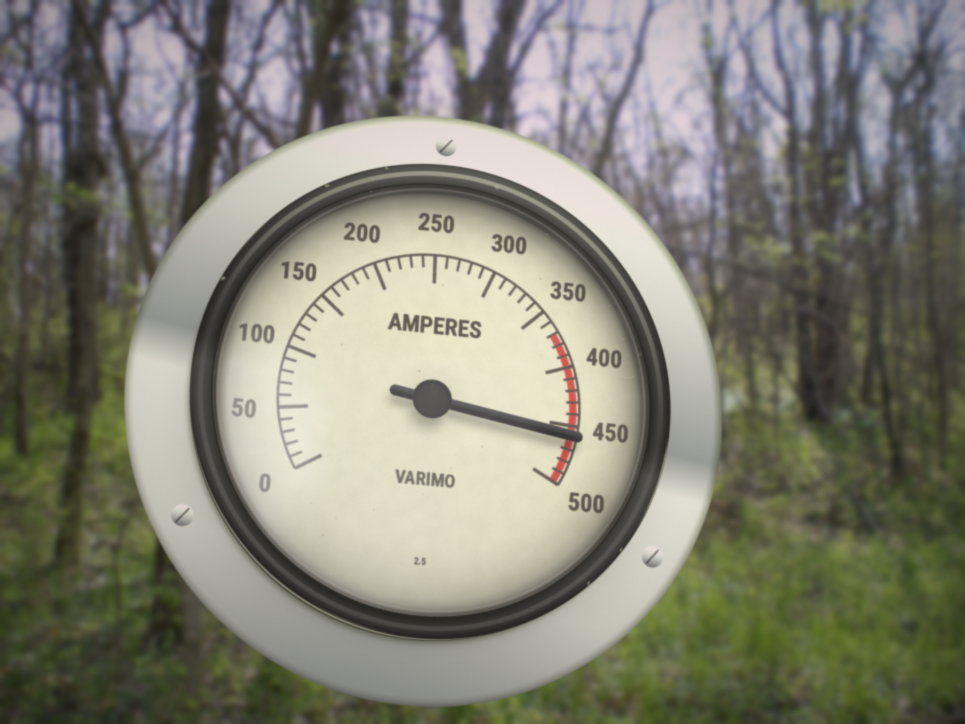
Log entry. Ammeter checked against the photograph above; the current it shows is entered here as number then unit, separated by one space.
460 A
